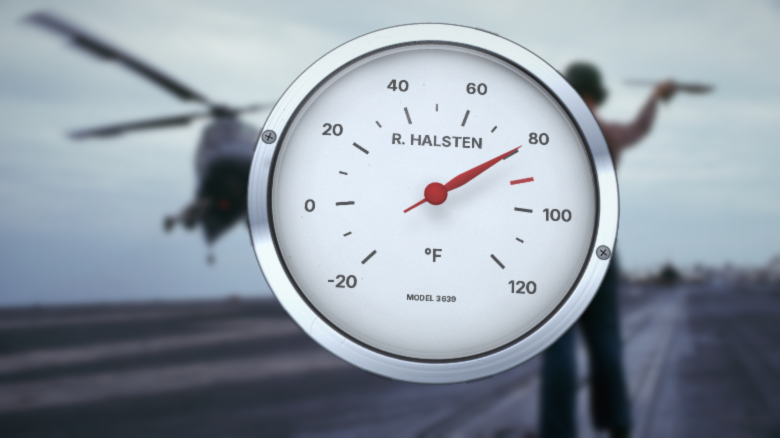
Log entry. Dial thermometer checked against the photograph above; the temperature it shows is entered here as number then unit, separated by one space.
80 °F
